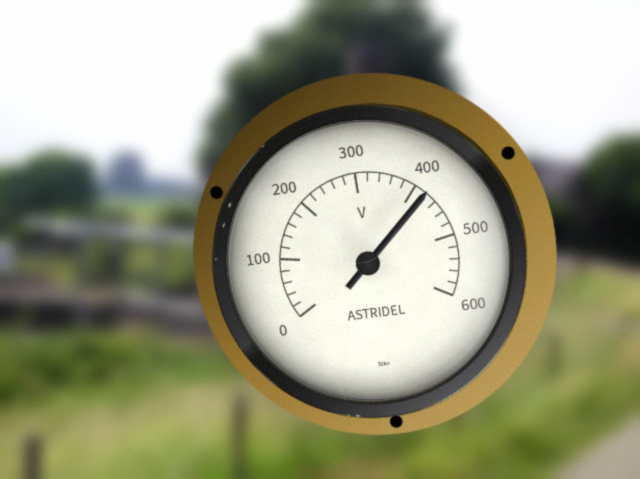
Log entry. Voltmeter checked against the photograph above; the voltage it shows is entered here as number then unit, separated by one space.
420 V
